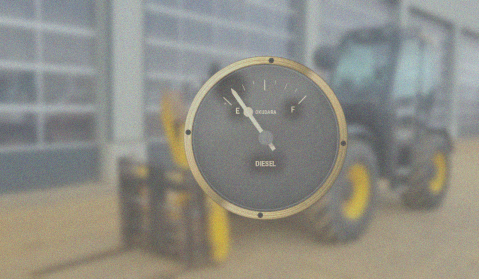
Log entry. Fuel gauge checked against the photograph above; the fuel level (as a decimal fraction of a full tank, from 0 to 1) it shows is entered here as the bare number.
0.125
